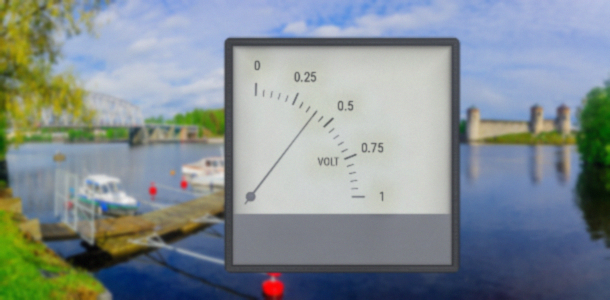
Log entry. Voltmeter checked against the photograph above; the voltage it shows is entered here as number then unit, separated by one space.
0.4 V
